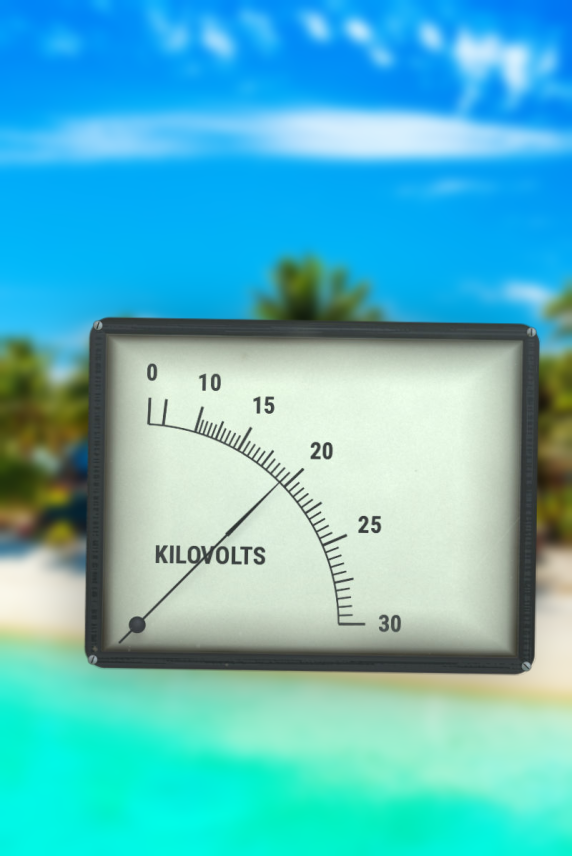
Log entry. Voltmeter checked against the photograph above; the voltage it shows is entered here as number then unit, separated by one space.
19.5 kV
